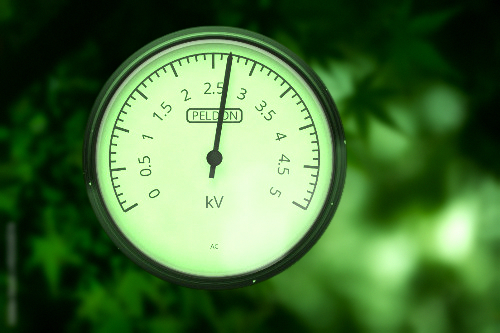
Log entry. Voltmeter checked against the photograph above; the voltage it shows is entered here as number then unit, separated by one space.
2.7 kV
